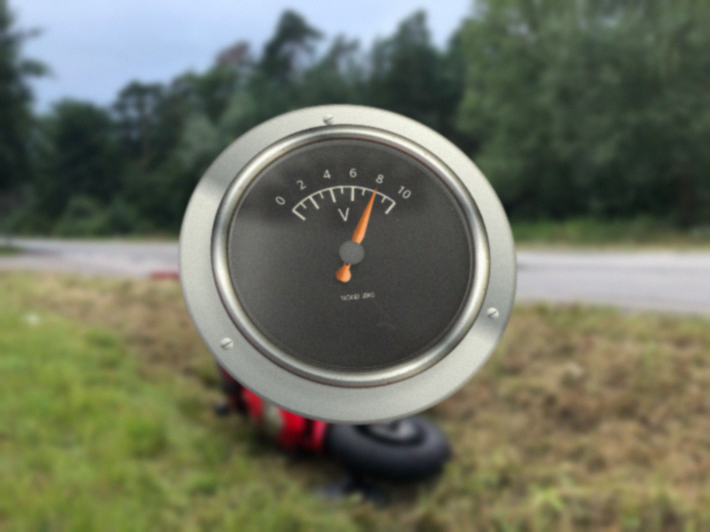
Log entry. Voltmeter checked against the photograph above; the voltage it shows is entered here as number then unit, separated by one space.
8 V
